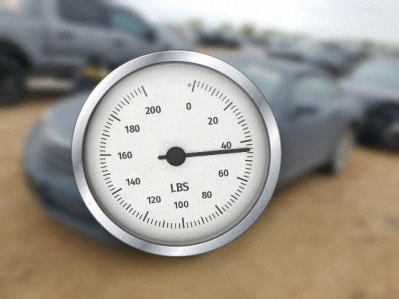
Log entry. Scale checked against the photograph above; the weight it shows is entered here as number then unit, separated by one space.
44 lb
